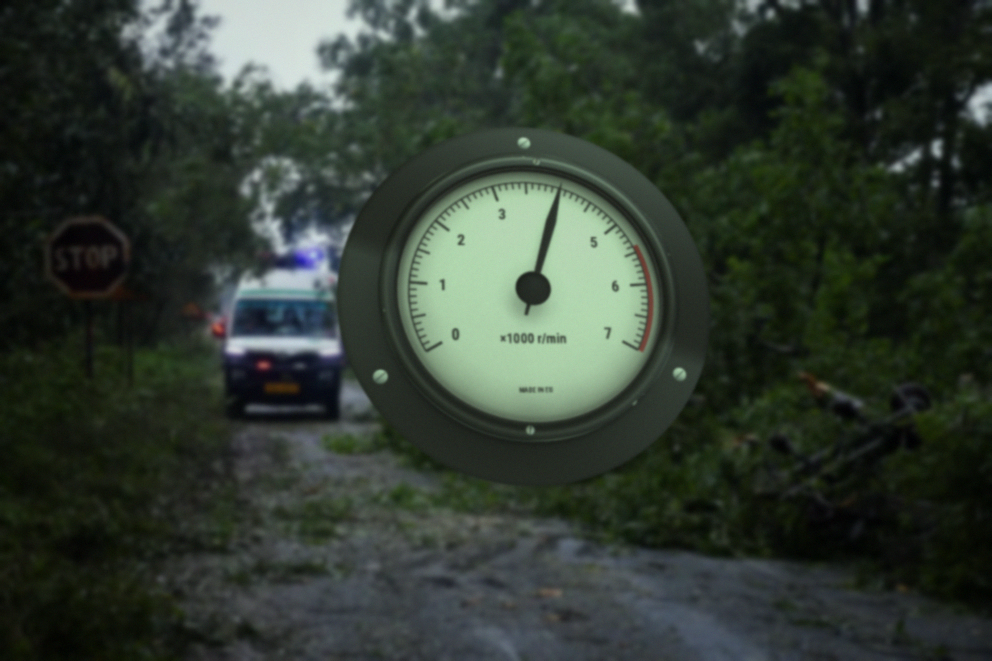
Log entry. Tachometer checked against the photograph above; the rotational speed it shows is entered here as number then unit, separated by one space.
4000 rpm
